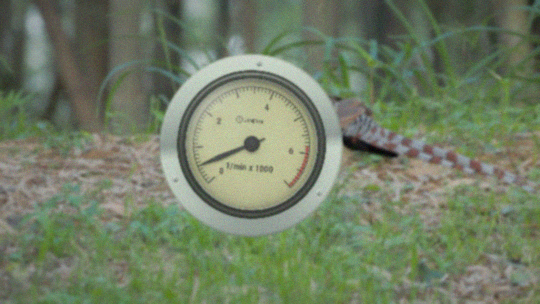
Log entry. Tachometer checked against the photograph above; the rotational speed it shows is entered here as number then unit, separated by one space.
500 rpm
